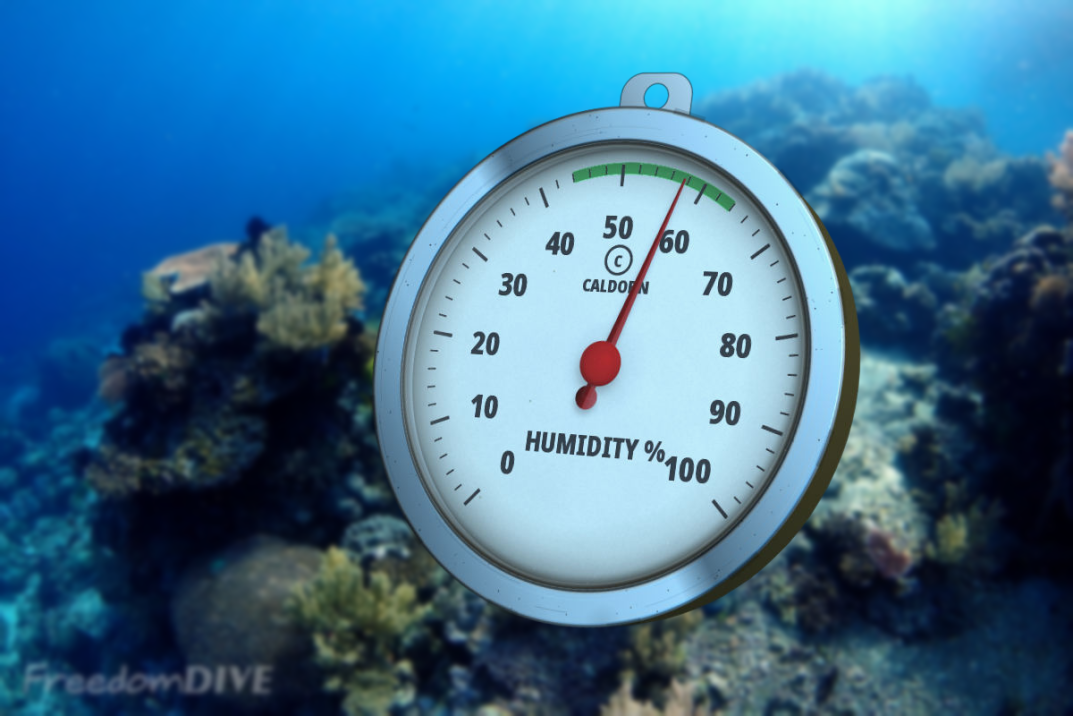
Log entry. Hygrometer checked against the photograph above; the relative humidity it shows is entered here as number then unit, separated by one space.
58 %
